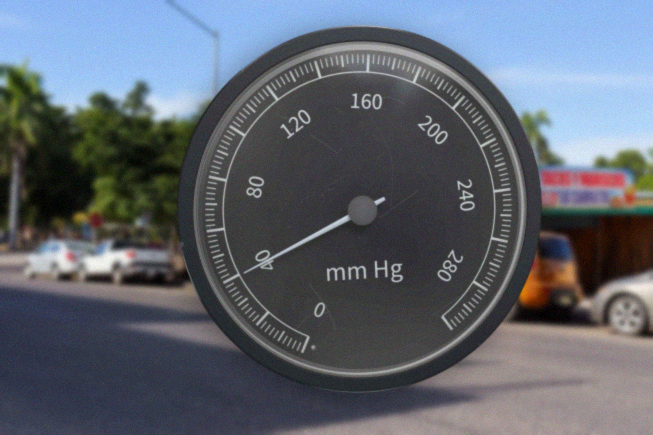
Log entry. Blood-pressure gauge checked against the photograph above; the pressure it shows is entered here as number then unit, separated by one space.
40 mmHg
